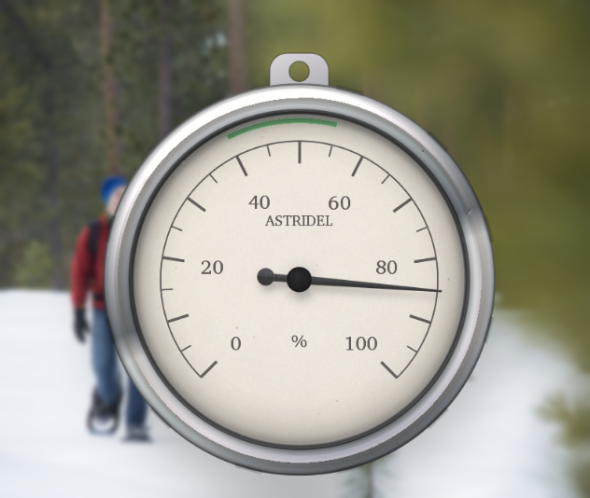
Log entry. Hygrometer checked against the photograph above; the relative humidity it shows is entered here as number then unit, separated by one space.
85 %
